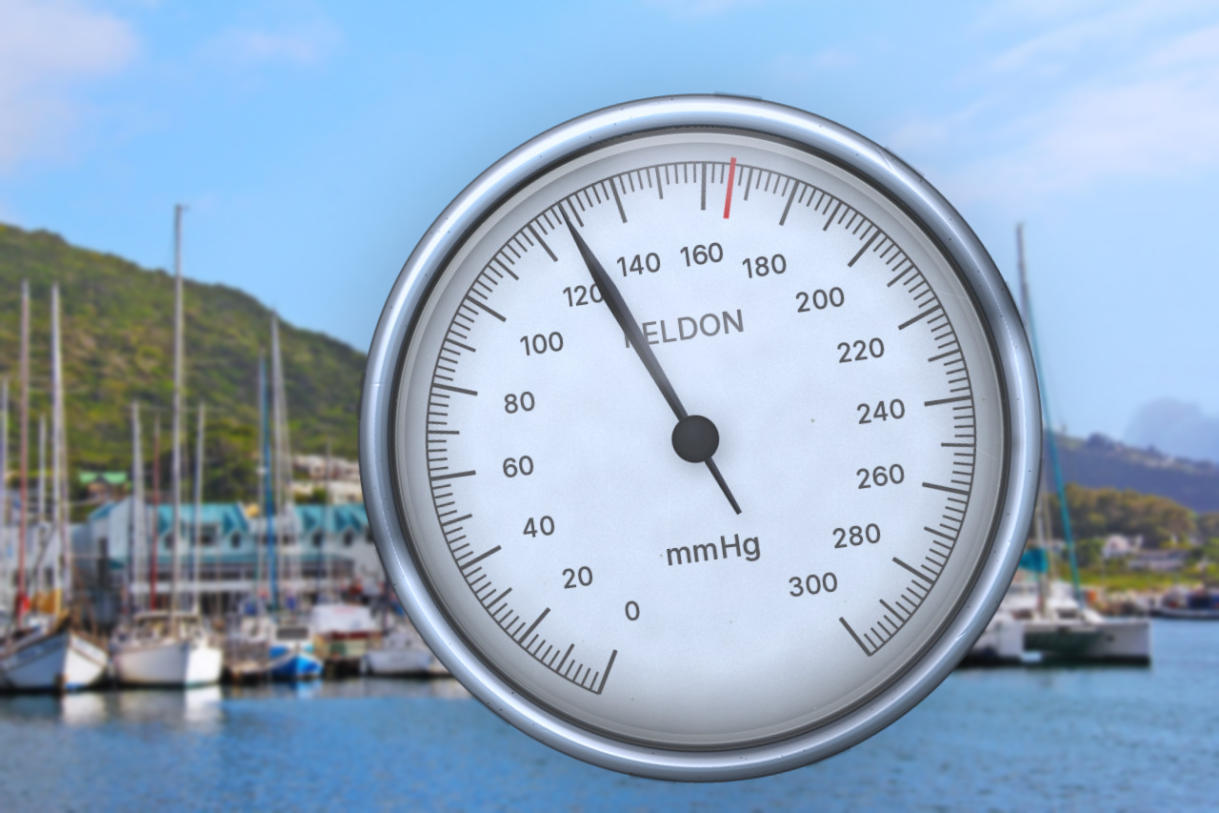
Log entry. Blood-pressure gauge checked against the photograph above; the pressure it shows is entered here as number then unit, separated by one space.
128 mmHg
